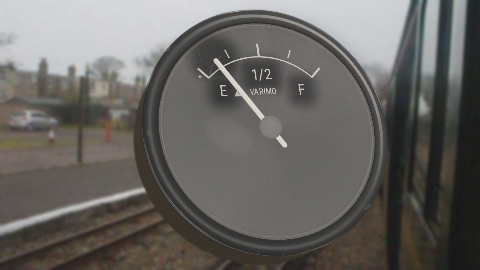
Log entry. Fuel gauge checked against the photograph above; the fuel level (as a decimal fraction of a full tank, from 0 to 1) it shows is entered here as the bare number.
0.125
